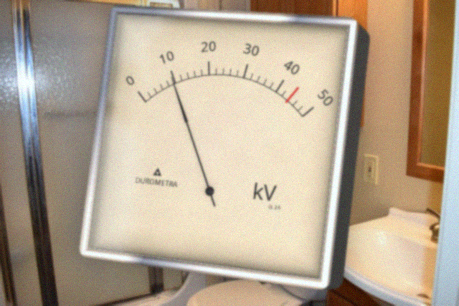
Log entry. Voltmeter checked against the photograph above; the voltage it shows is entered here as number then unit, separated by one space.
10 kV
